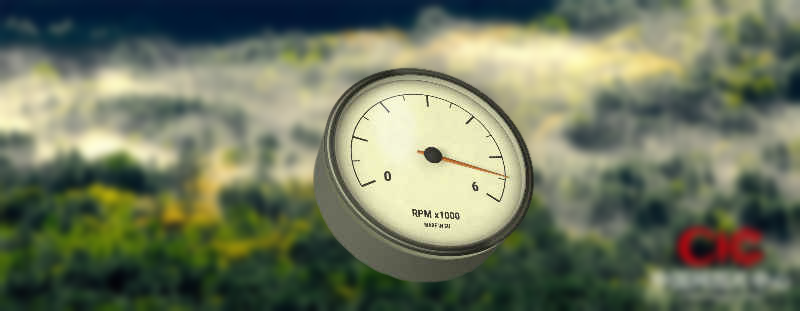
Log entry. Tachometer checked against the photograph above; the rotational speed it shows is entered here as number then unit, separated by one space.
5500 rpm
